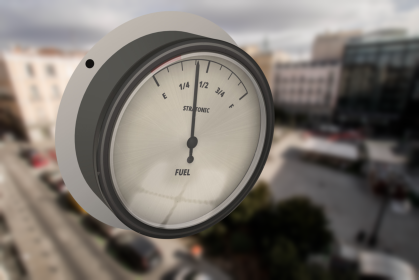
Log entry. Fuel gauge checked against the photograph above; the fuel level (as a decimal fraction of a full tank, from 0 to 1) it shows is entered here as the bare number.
0.375
